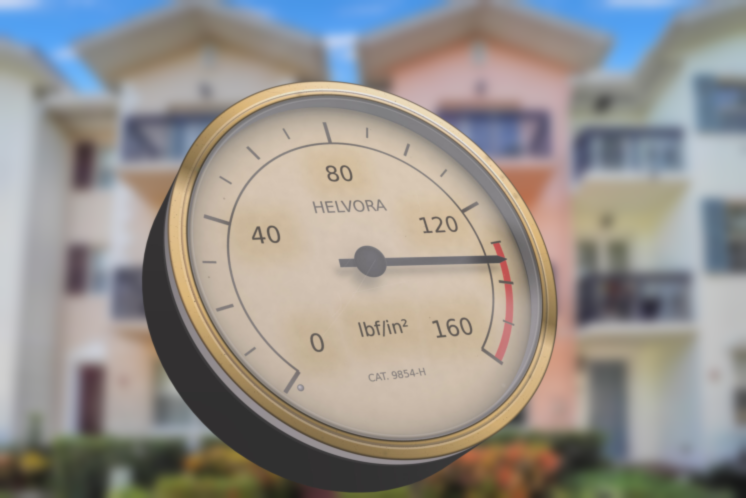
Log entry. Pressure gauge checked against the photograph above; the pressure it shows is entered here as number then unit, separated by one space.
135 psi
